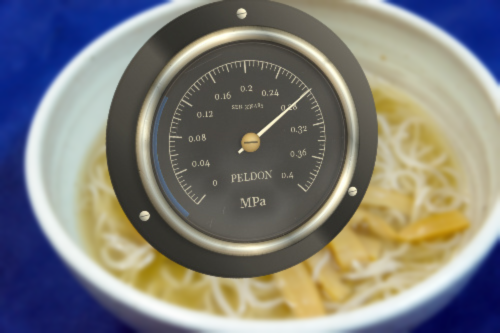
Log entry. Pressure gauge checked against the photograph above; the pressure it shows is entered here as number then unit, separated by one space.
0.28 MPa
